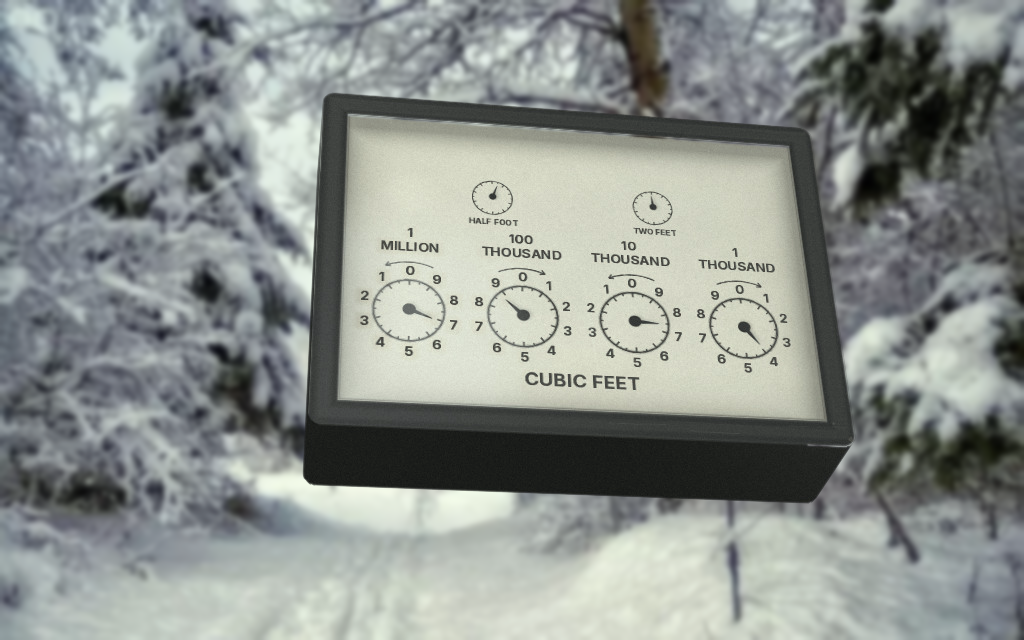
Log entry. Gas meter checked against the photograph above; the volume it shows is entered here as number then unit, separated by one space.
687400 ft³
